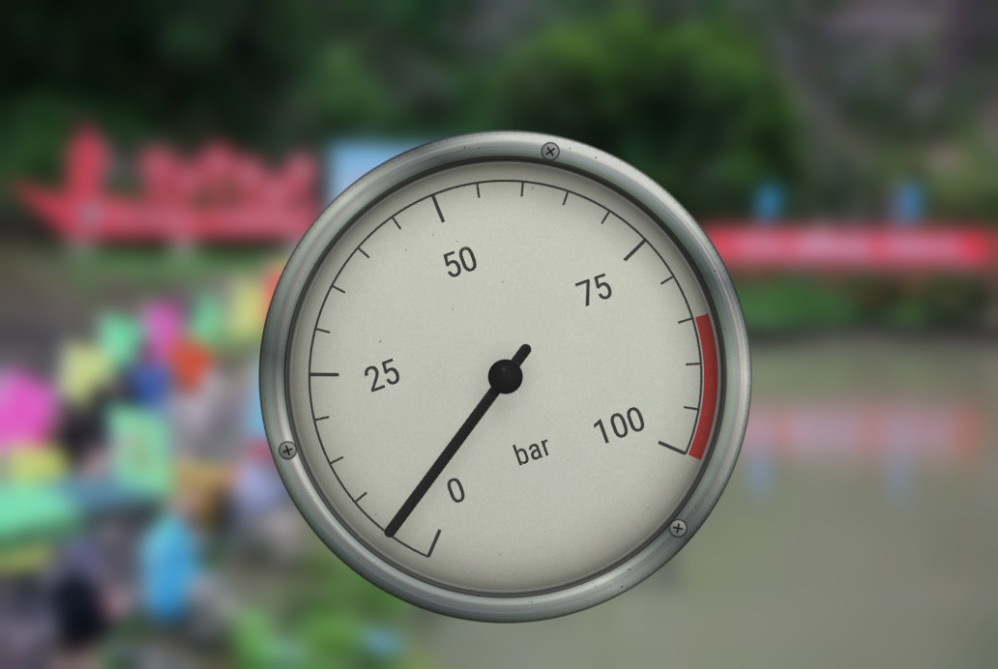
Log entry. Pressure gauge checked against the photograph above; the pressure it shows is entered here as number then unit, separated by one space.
5 bar
